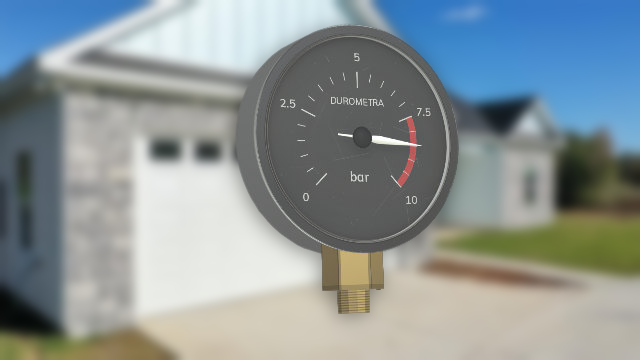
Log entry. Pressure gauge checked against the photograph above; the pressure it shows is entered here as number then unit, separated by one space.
8.5 bar
